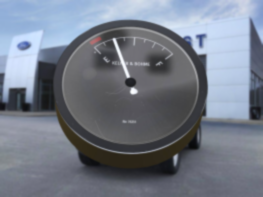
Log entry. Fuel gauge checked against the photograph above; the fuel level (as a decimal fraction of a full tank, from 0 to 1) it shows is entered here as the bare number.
0.25
